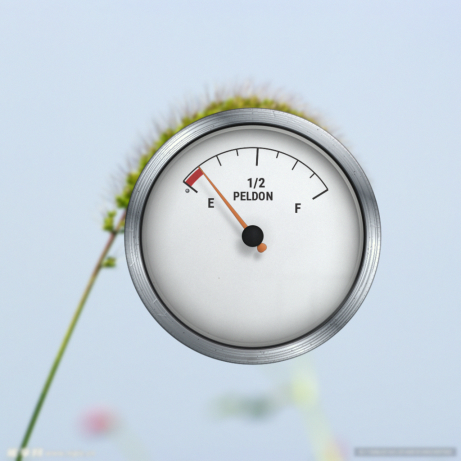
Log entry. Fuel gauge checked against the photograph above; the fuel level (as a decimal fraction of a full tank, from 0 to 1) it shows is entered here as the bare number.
0.125
